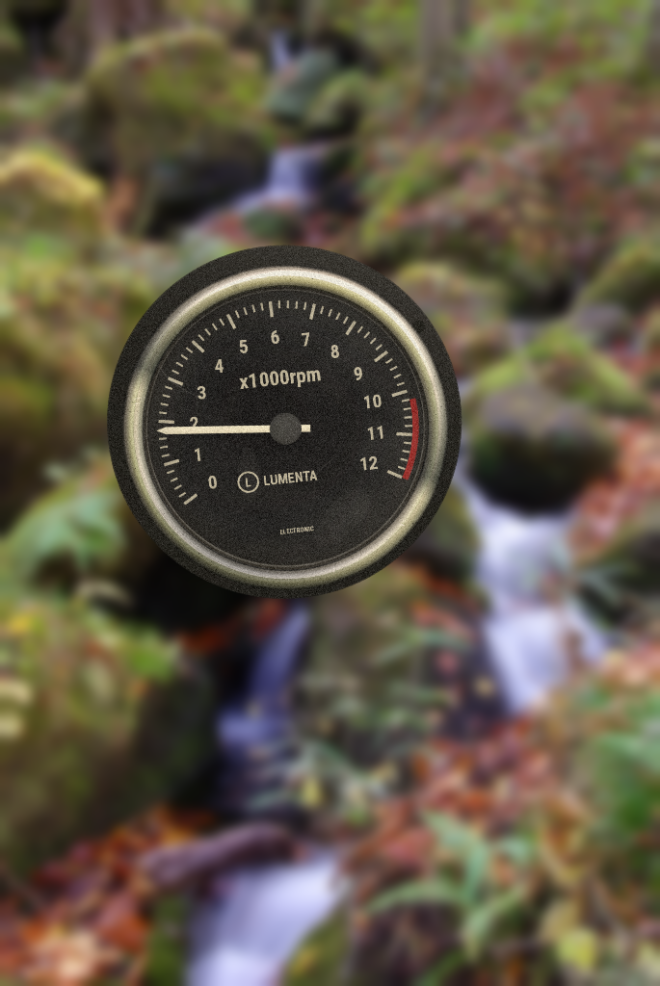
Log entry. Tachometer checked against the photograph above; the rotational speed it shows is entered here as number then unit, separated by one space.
1800 rpm
